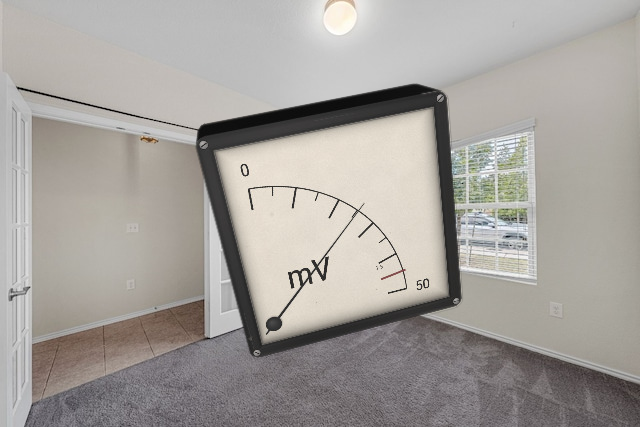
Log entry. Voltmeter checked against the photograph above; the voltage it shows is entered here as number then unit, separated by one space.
25 mV
